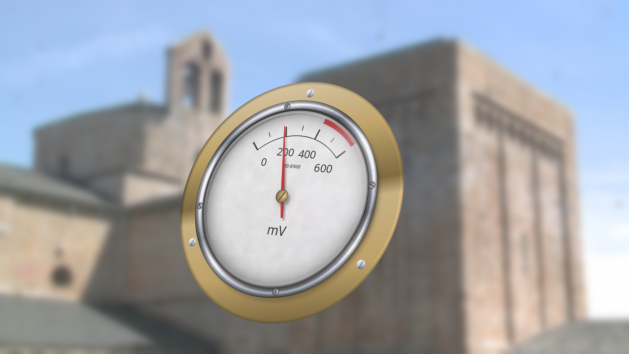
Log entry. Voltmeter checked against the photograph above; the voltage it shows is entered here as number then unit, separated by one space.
200 mV
